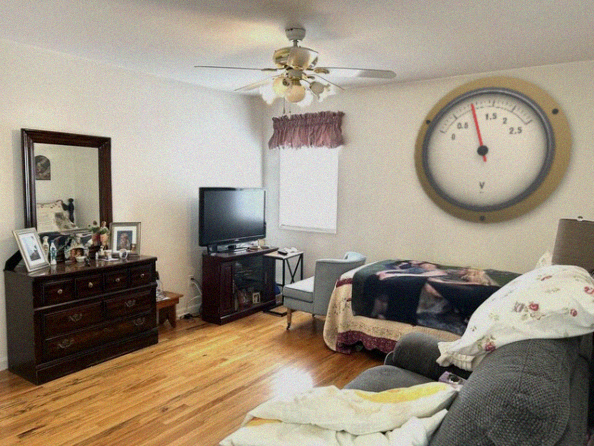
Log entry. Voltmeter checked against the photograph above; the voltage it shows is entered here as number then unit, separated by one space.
1 V
